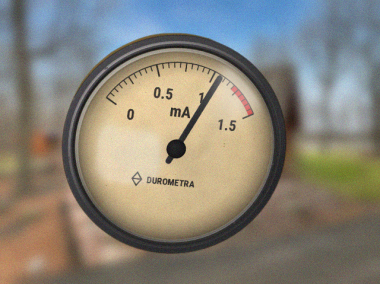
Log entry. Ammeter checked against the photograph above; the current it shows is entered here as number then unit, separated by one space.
1.05 mA
